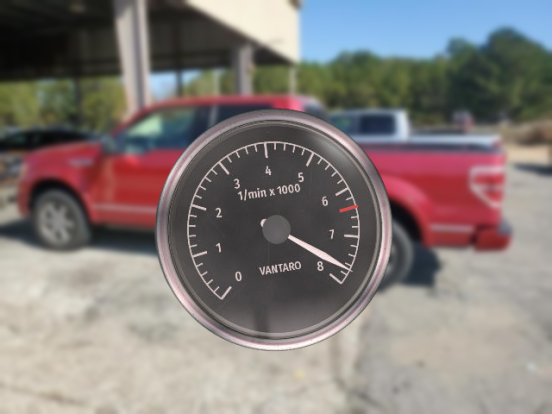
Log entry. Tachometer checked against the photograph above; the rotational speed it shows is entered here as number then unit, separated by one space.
7700 rpm
